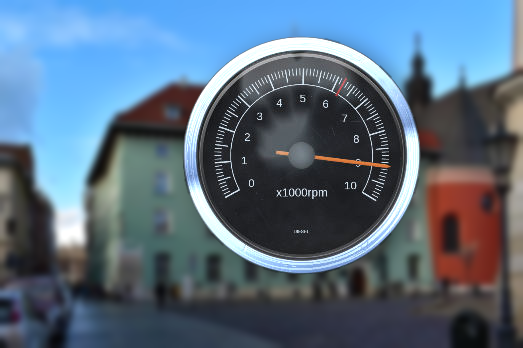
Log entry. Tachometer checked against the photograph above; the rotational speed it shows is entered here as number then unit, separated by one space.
9000 rpm
